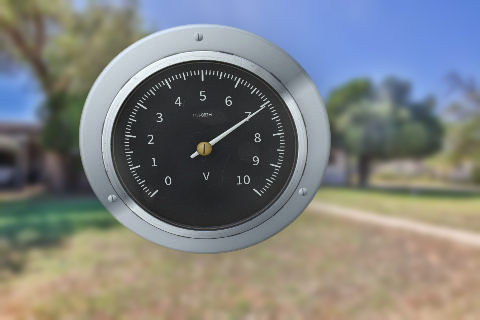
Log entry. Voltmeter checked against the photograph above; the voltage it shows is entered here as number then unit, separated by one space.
7 V
